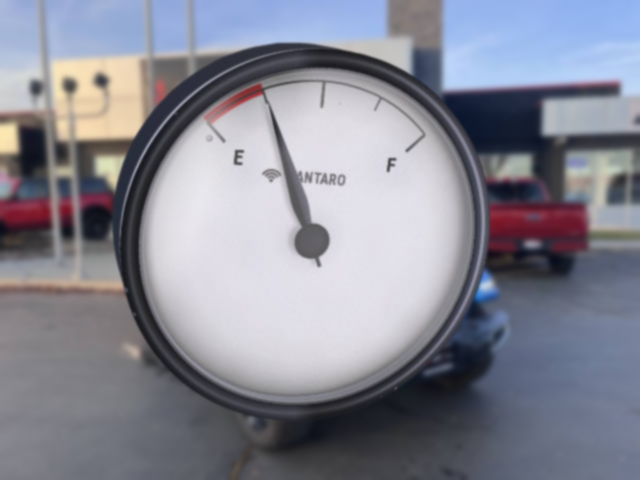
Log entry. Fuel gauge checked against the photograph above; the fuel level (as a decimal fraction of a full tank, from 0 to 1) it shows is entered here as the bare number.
0.25
